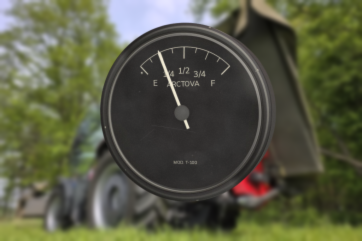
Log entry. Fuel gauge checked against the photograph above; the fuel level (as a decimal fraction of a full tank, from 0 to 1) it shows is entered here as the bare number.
0.25
